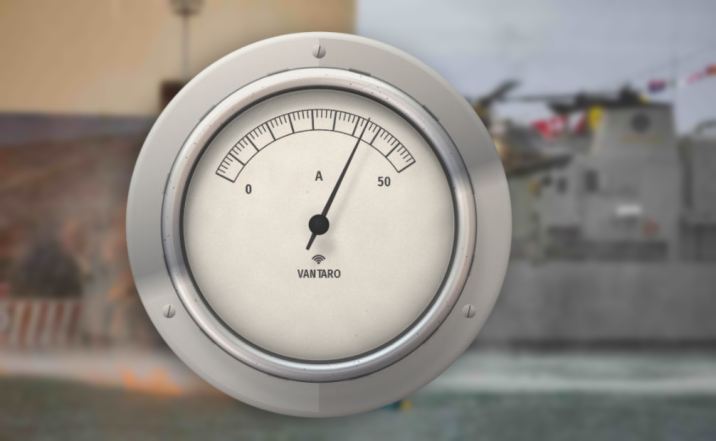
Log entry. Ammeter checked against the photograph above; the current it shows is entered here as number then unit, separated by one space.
37 A
